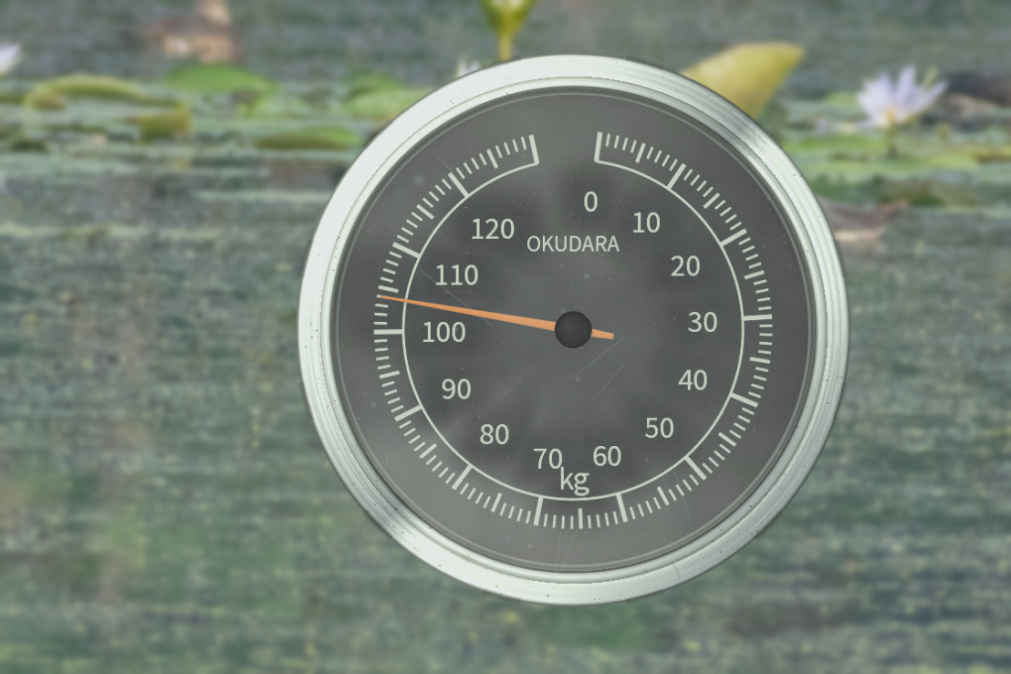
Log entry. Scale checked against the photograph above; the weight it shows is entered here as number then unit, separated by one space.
104 kg
